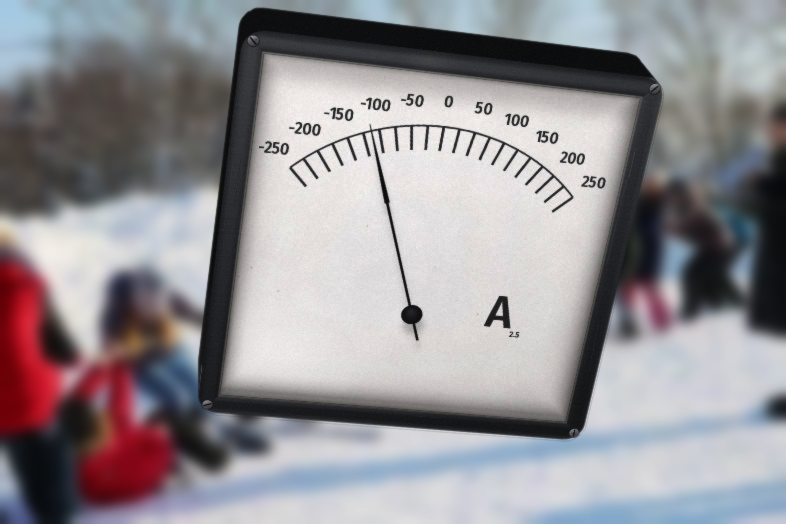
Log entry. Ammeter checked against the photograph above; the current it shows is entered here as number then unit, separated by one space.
-112.5 A
